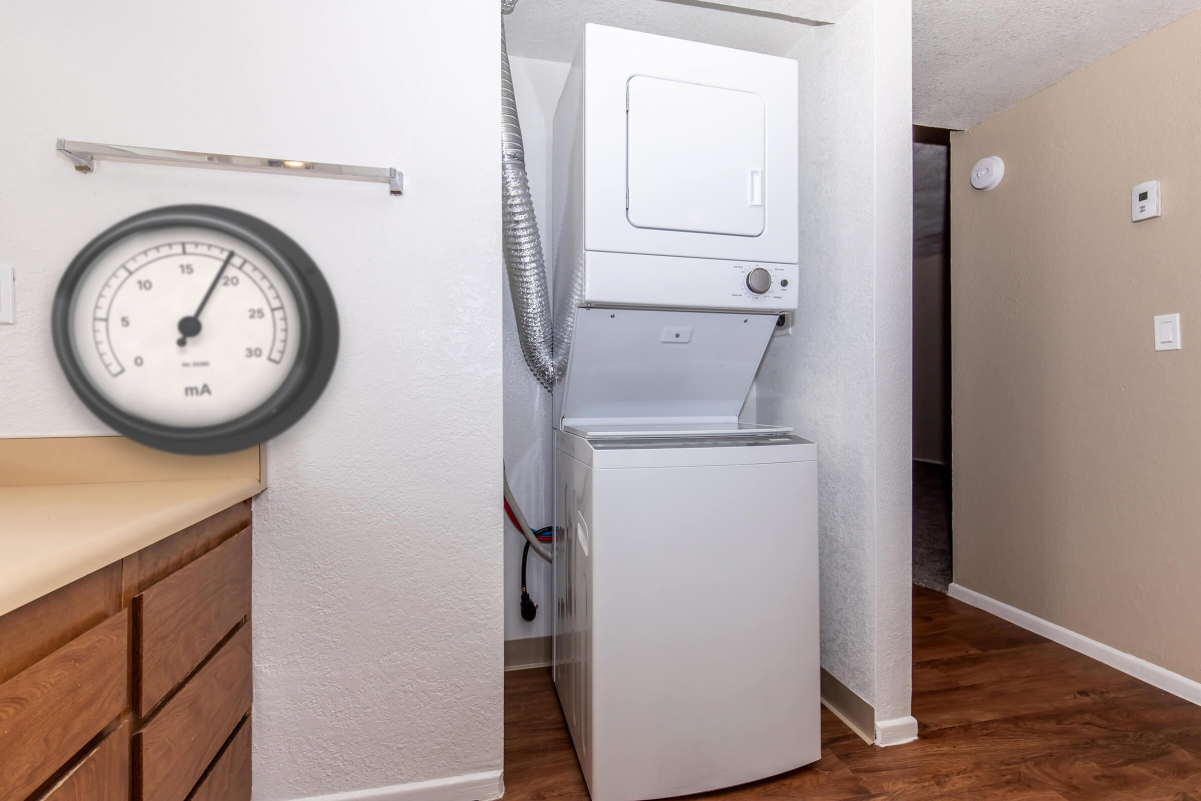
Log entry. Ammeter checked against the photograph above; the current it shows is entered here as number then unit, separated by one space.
19 mA
